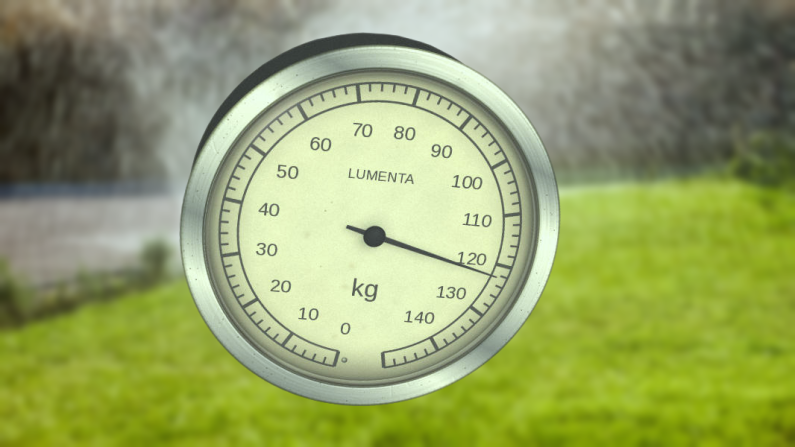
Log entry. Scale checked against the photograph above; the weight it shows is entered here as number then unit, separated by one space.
122 kg
